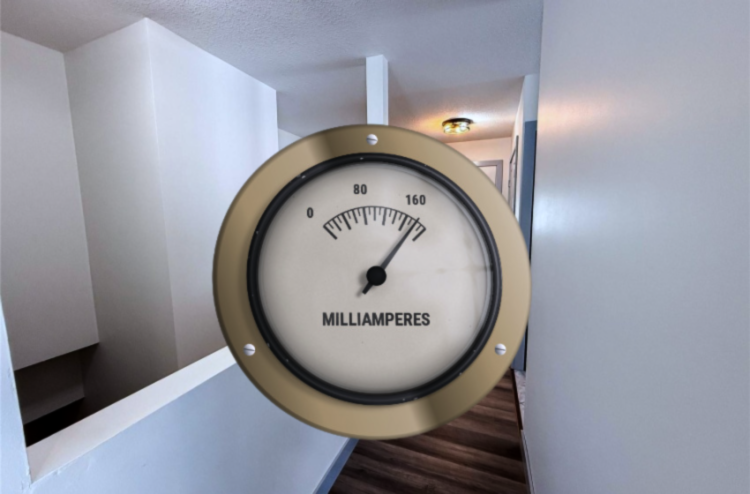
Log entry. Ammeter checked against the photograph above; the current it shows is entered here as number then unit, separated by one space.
180 mA
